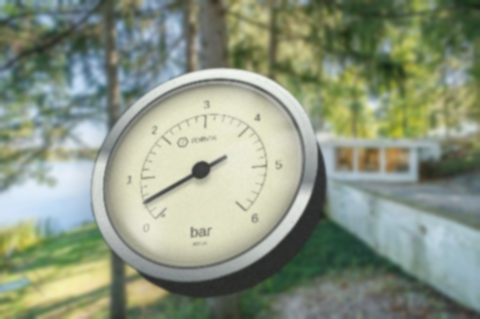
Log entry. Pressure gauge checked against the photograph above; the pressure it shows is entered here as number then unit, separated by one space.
0.4 bar
